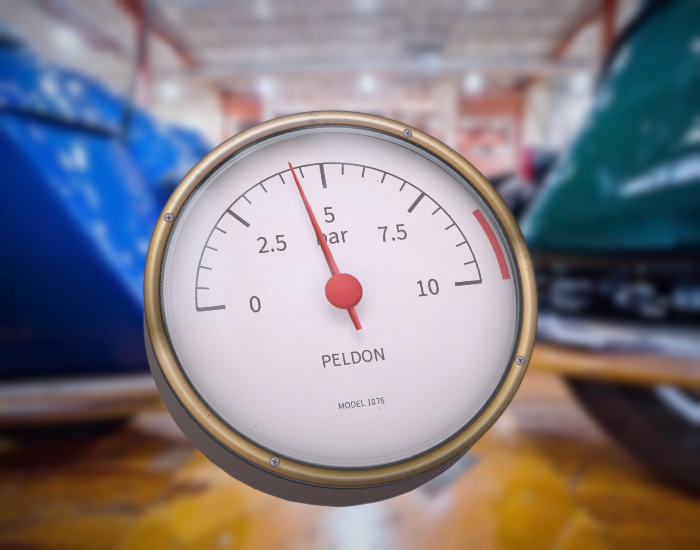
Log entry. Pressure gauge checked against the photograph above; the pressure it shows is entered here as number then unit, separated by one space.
4.25 bar
